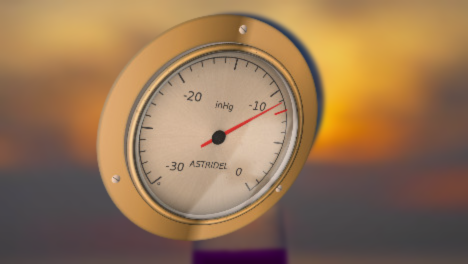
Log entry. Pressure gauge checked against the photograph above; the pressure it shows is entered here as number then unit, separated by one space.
-9 inHg
